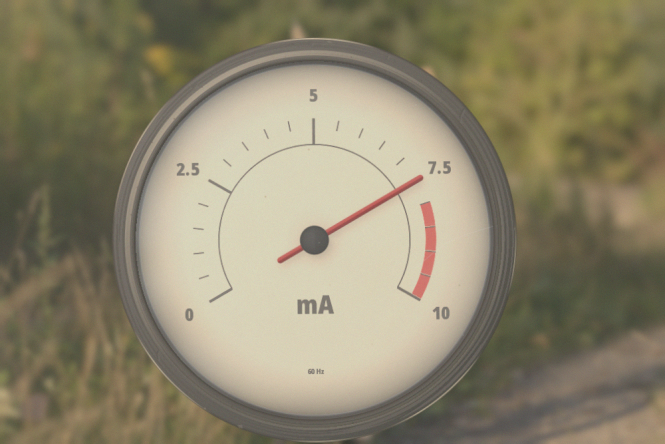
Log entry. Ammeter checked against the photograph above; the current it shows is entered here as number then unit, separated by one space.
7.5 mA
